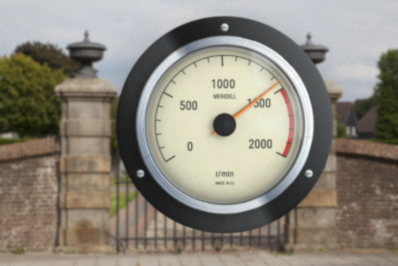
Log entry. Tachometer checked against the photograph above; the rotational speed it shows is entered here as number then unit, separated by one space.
1450 rpm
